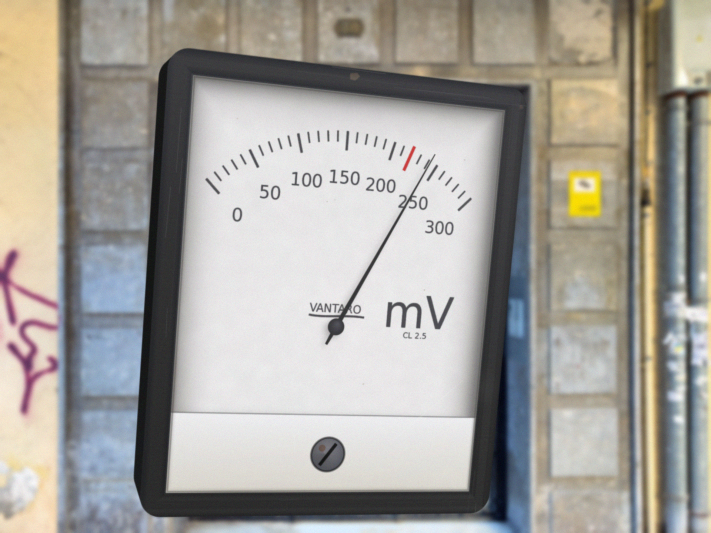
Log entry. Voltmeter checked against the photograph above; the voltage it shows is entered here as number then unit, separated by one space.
240 mV
